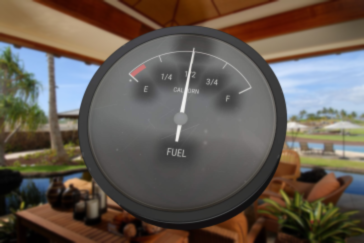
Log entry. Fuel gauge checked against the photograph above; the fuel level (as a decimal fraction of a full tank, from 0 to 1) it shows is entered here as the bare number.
0.5
